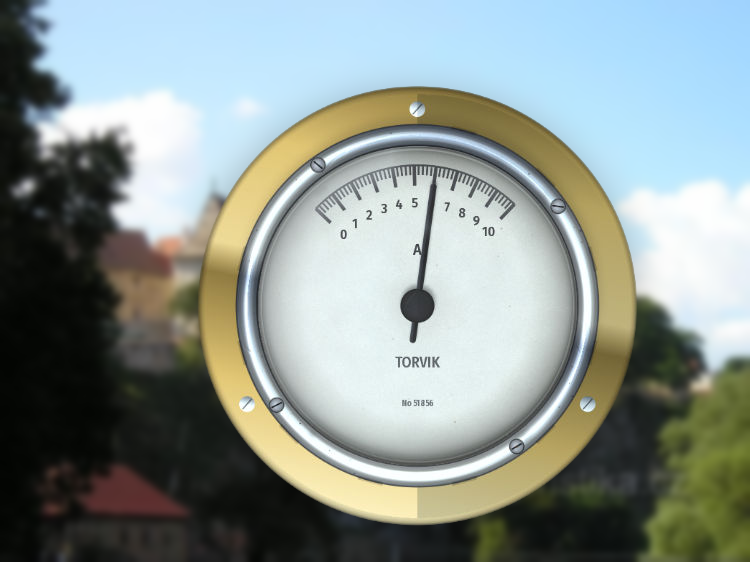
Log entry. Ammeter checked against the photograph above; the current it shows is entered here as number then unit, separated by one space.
6 A
